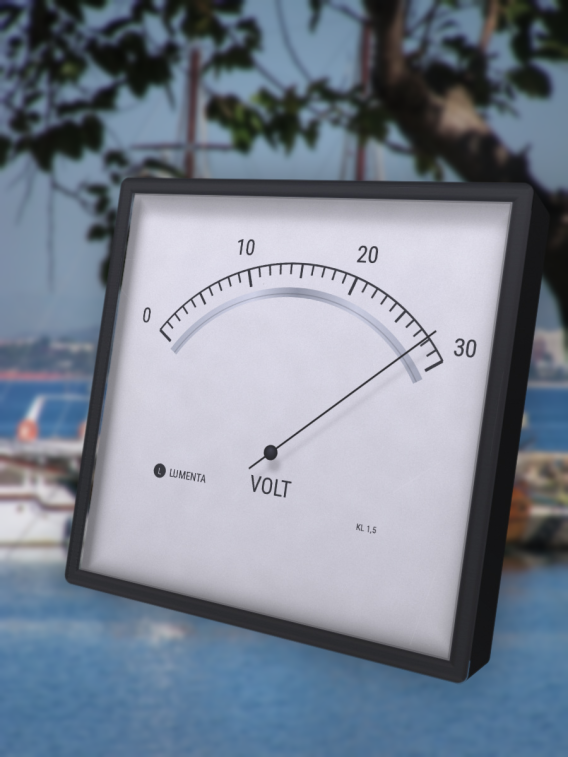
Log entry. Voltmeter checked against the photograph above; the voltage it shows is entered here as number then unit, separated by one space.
28 V
